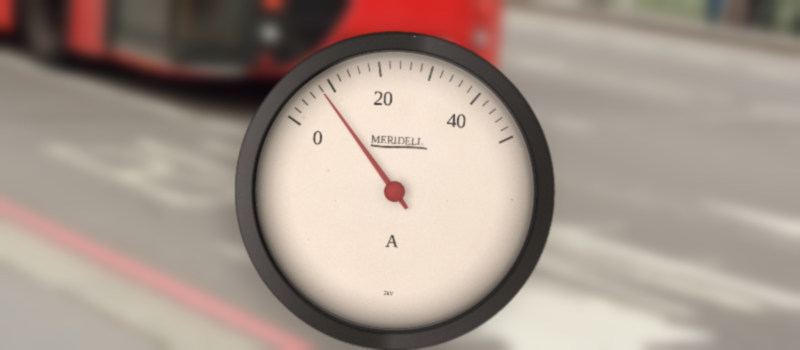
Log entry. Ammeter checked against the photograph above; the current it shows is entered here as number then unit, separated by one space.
8 A
